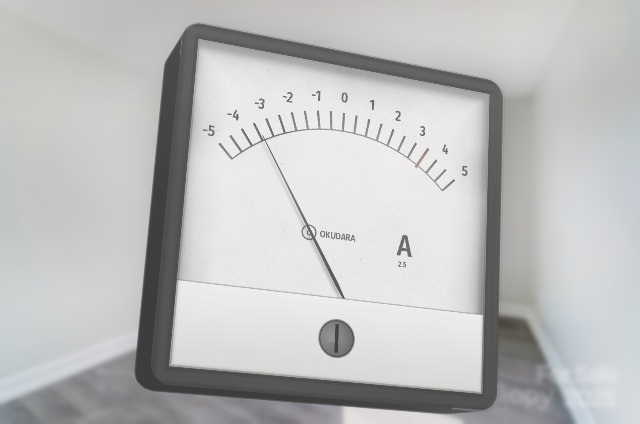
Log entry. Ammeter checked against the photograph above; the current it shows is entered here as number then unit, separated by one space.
-3.5 A
